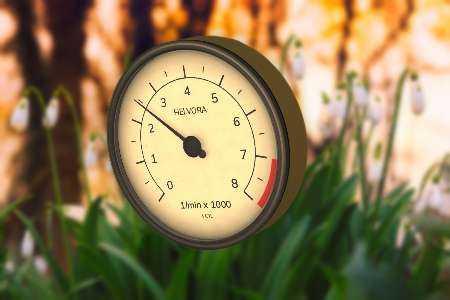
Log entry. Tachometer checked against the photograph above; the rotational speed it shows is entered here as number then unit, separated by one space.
2500 rpm
